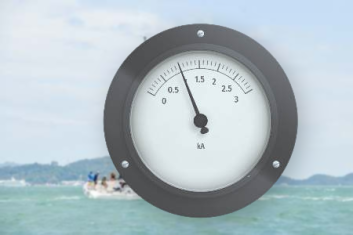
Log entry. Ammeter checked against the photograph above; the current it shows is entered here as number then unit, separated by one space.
1 kA
